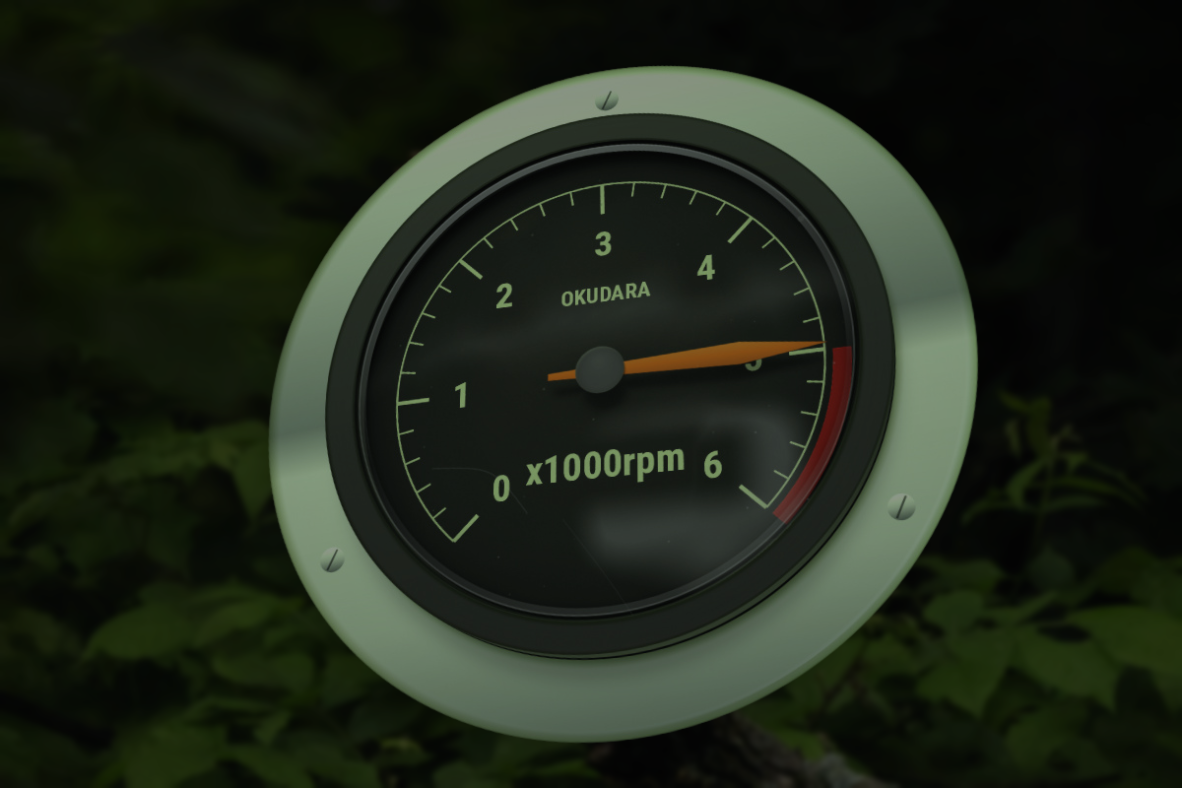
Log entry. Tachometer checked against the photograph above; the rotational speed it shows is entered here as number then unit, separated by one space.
5000 rpm
